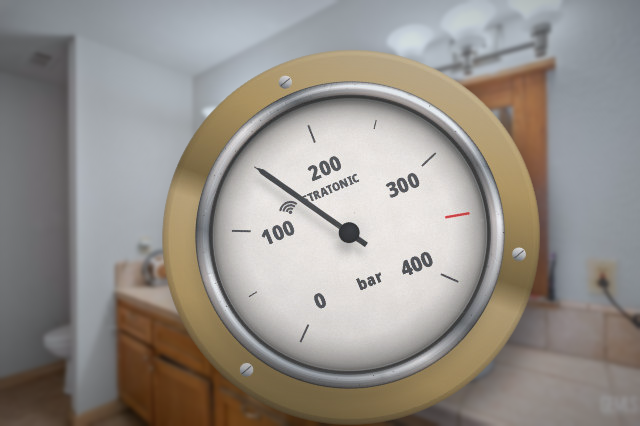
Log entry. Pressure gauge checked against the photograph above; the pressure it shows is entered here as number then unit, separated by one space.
150 bar
